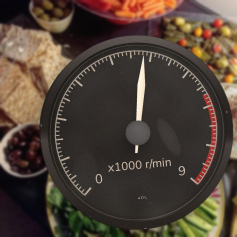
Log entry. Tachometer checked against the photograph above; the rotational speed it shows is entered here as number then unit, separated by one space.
4800 rpm
